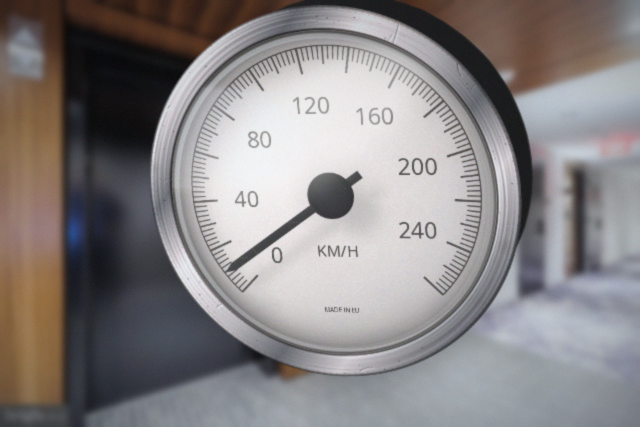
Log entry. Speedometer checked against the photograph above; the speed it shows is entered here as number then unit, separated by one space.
10 km/h
